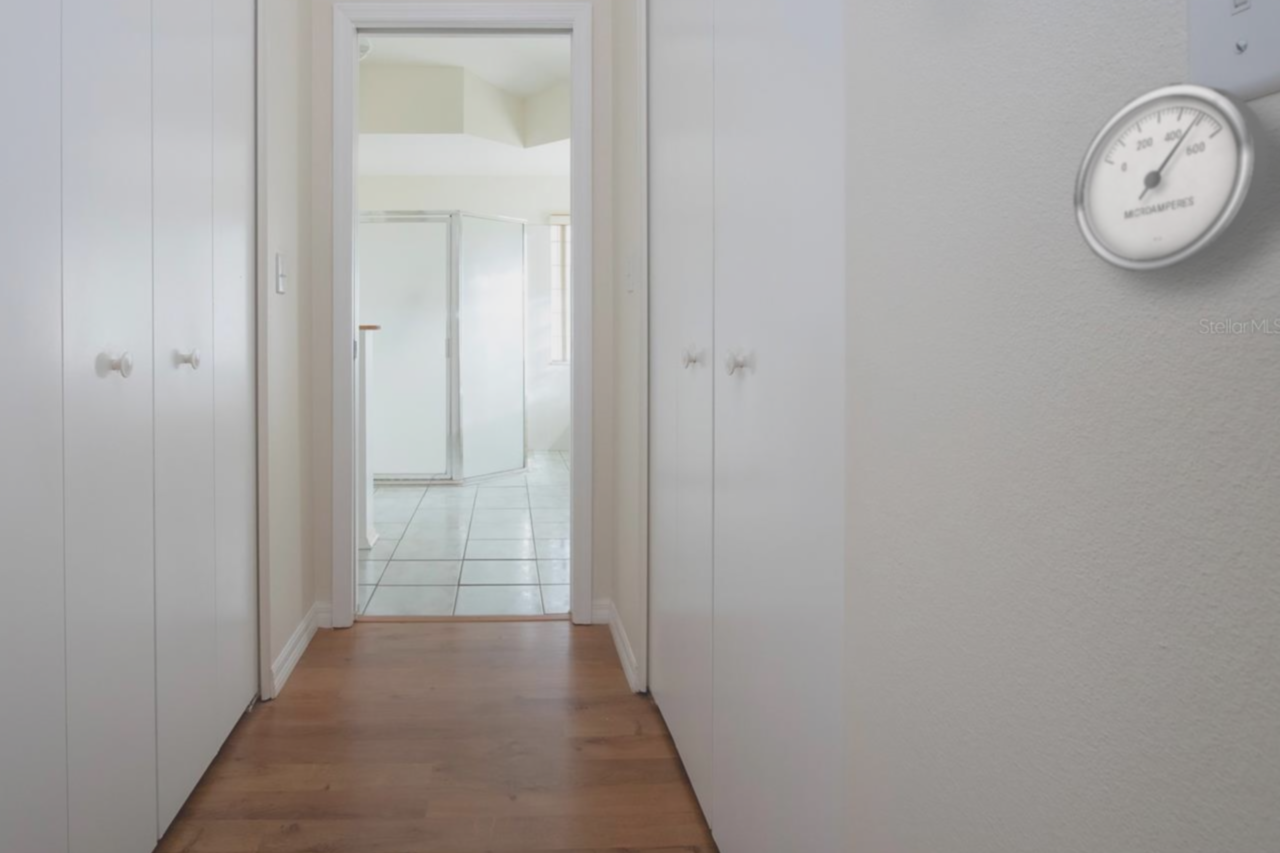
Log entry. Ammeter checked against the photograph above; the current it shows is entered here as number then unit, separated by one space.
500 µA
